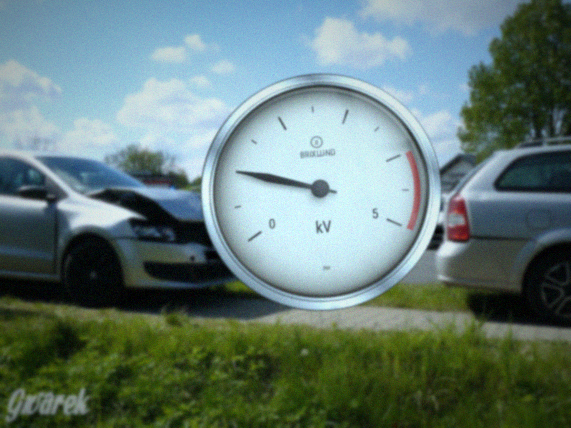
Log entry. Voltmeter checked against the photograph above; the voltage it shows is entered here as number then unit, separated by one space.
1 kV
